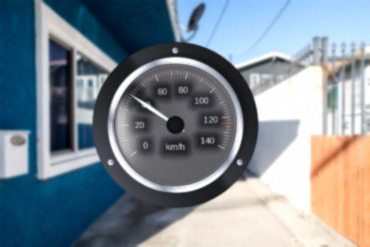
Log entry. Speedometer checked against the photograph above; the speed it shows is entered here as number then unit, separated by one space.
40 km/h
